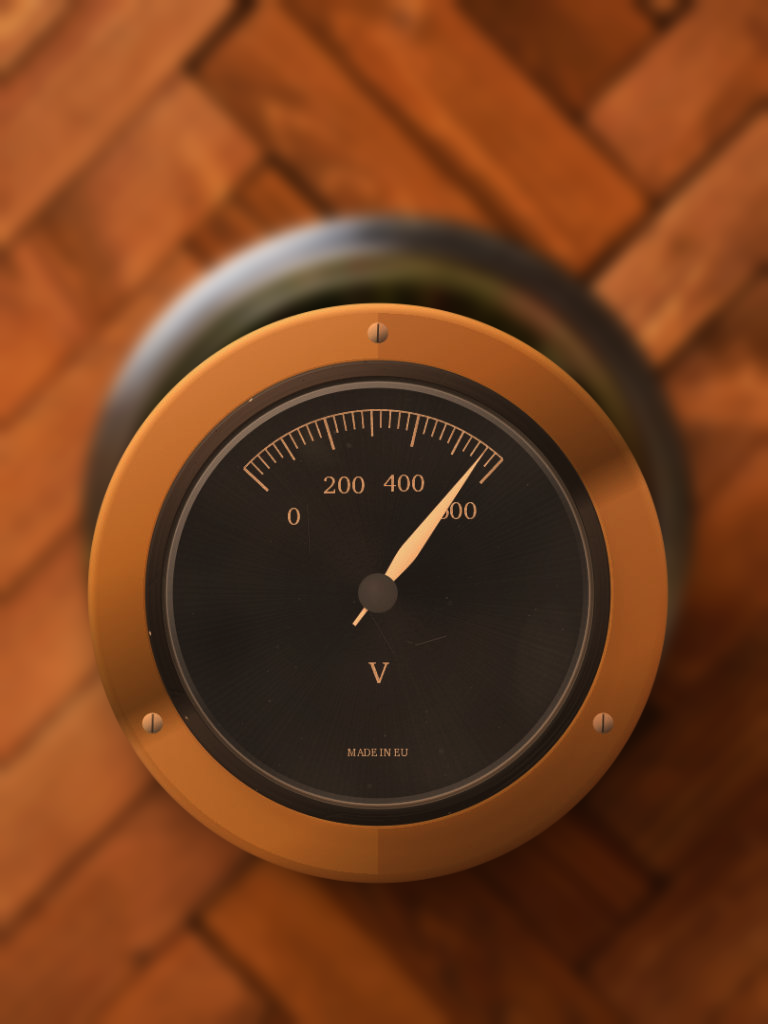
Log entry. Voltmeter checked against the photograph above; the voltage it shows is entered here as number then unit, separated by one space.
560 V
